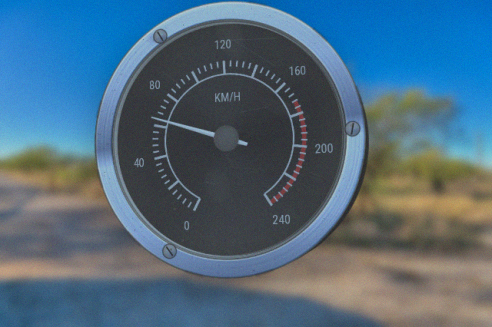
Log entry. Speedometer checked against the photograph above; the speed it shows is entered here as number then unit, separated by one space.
64 km/h
